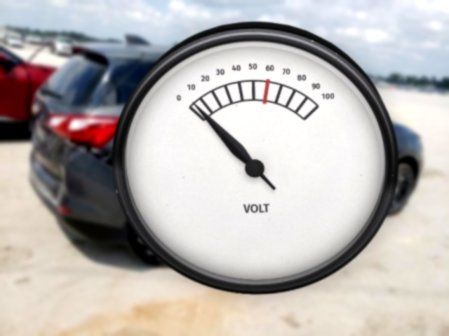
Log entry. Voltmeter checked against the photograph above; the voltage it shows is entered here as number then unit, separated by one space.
5 V
